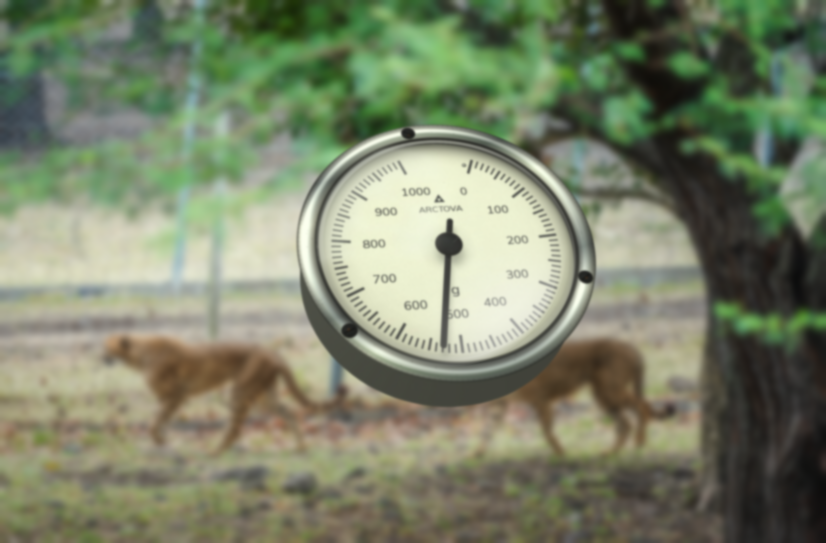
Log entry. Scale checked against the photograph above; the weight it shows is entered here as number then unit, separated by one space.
530 g
